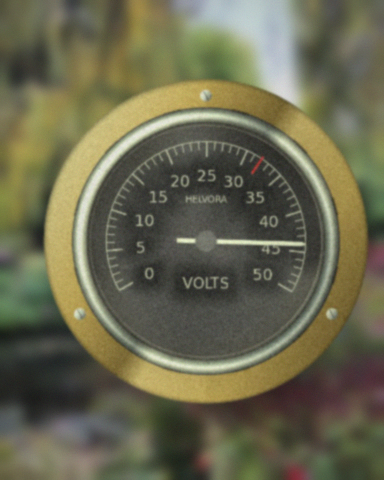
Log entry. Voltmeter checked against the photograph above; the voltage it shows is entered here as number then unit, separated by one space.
44 V
